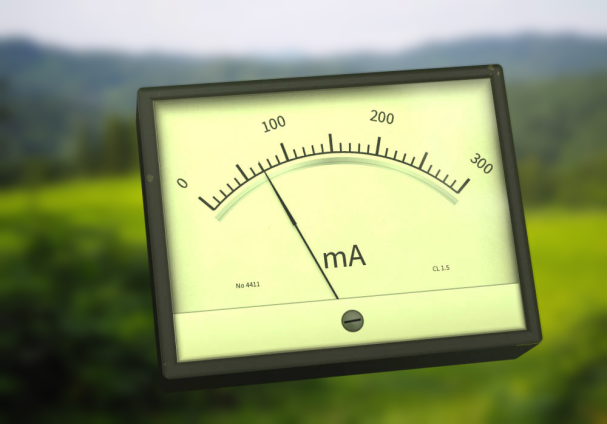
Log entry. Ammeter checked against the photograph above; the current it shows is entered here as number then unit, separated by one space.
70 mA
